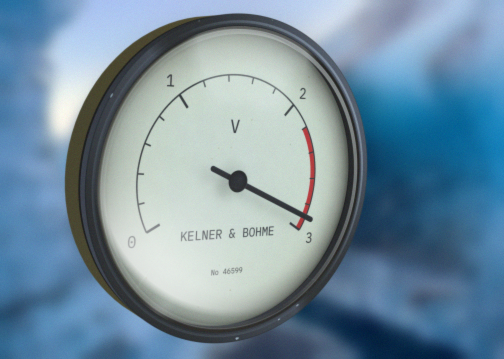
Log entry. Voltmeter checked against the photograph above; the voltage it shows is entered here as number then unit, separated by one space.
2.9 V
